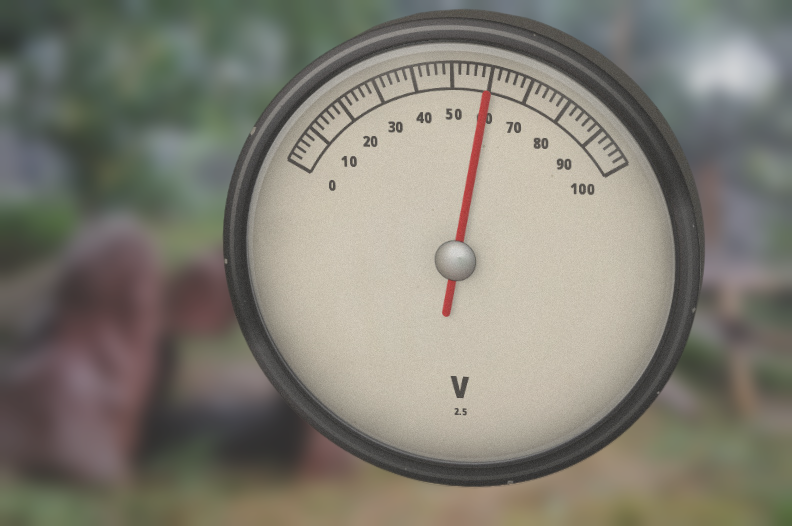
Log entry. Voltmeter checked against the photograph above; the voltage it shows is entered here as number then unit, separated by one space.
60 V
